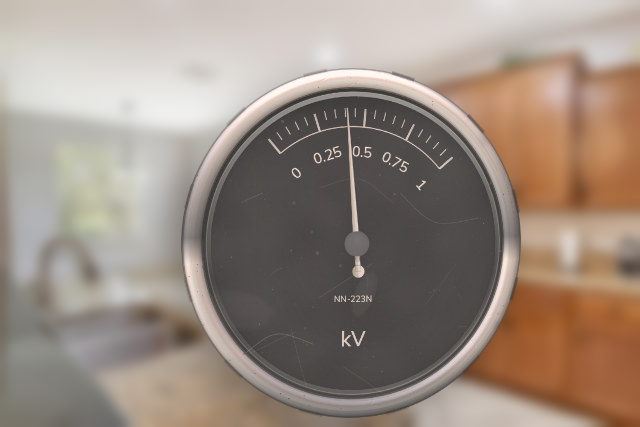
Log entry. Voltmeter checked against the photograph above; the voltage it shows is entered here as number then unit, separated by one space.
0.4 kV
